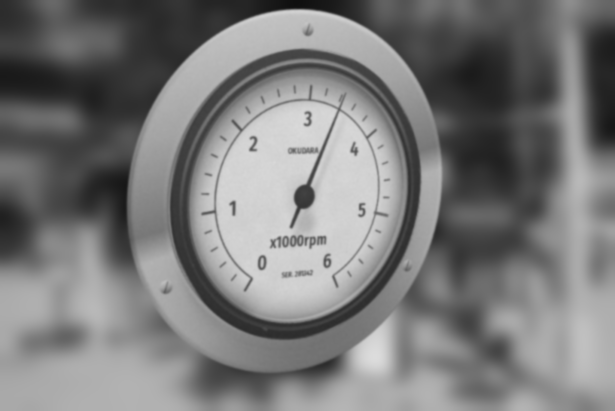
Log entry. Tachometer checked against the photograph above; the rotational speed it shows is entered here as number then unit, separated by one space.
3400 rpm
